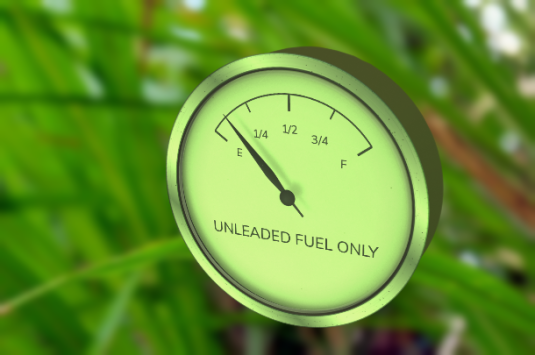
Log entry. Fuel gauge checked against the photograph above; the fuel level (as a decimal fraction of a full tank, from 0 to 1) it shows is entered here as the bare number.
0.125
